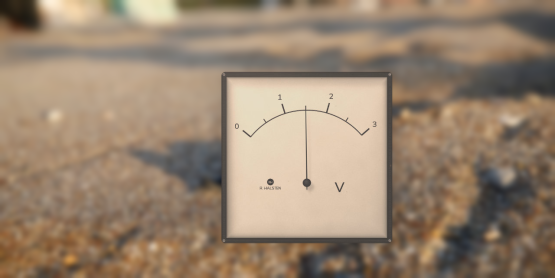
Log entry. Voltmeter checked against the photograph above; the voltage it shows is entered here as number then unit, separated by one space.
1.5 V
